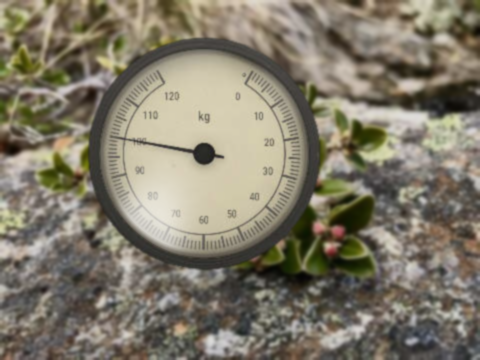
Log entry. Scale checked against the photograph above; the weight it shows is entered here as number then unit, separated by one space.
100 kg
